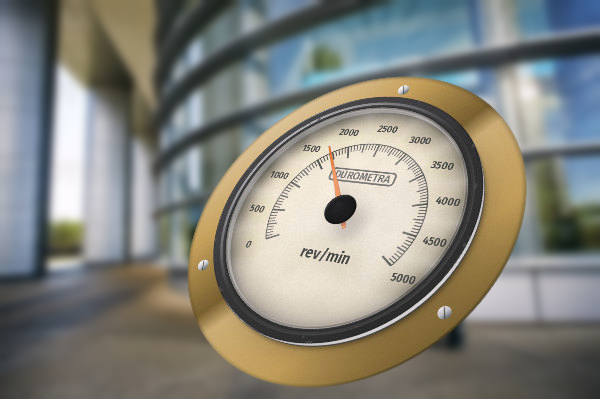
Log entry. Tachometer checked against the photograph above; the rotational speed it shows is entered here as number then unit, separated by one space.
1750 rpm
